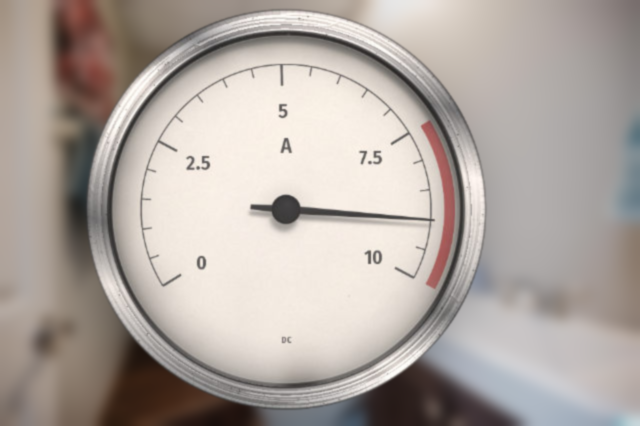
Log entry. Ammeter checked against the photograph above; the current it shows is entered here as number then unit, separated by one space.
9 A
